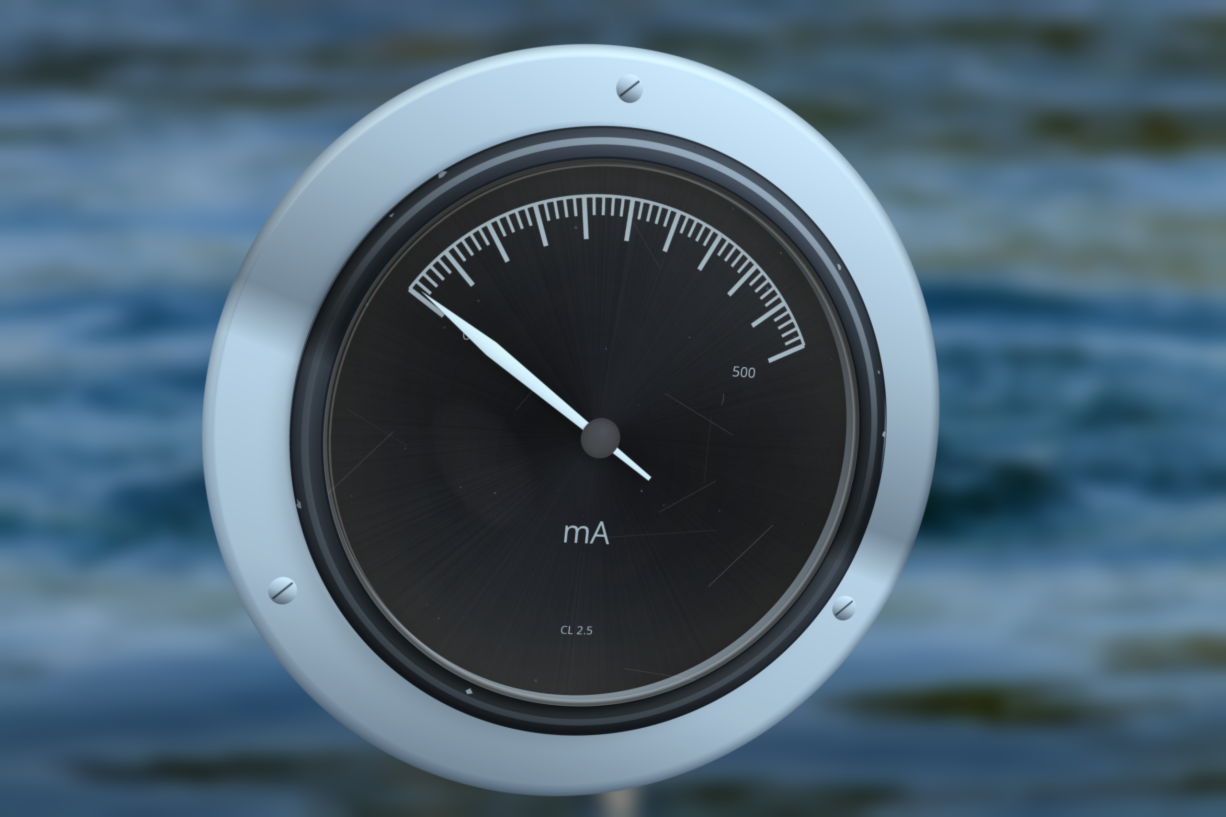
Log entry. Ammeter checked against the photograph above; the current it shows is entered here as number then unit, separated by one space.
5 mA
